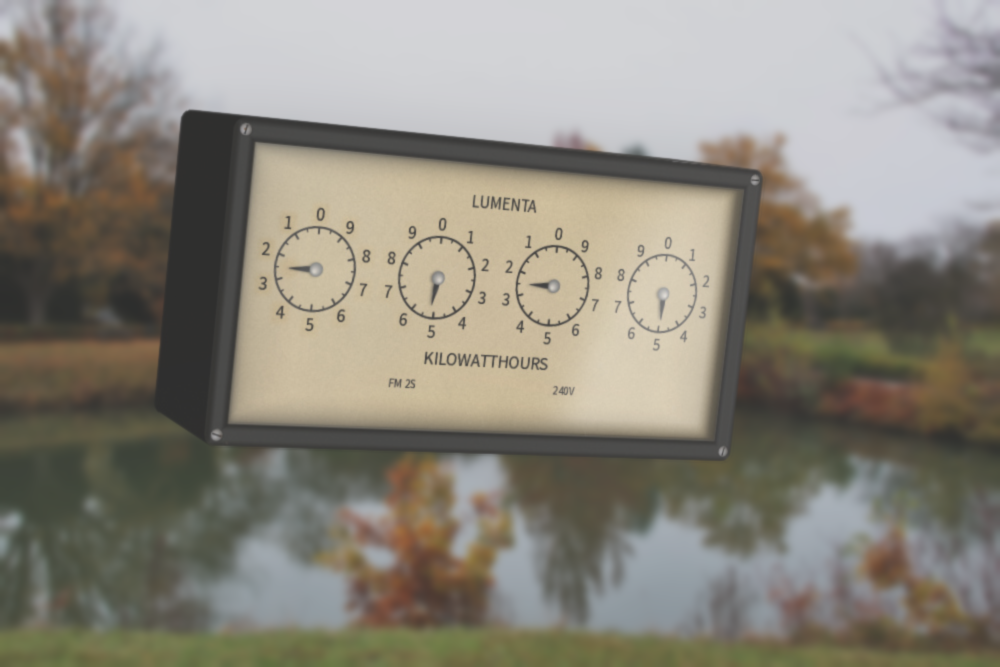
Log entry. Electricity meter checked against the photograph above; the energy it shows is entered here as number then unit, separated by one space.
2525 kWh
